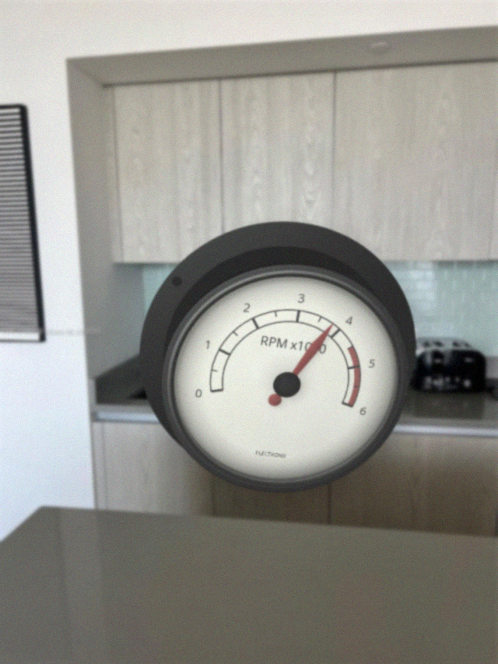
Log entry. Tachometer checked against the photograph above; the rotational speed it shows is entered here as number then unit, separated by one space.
3750 rpm
